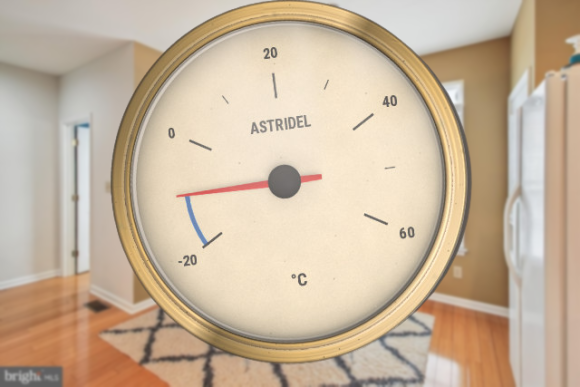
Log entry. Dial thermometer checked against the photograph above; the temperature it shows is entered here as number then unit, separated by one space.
-10 °C
